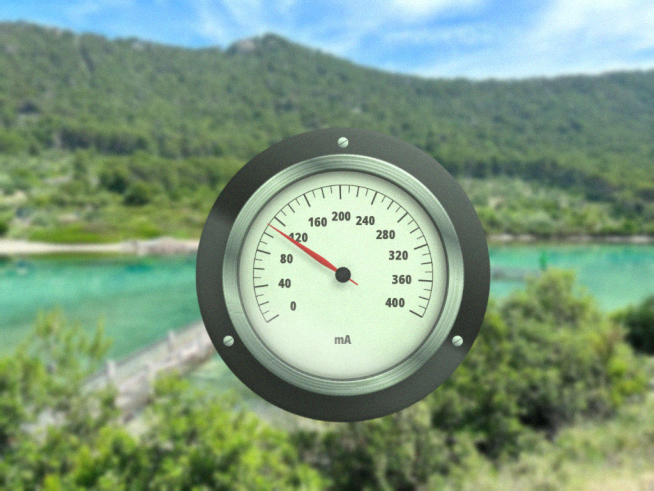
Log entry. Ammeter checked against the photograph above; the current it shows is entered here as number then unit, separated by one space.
110 mA
